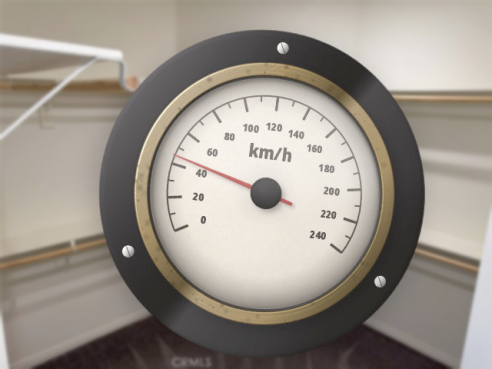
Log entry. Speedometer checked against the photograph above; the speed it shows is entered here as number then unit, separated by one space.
45 km/h
